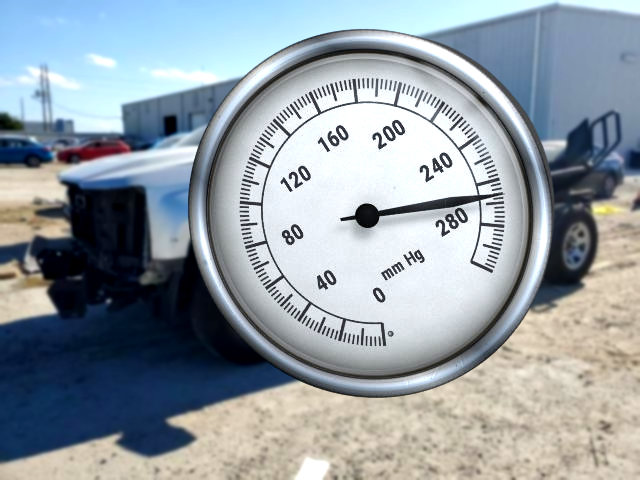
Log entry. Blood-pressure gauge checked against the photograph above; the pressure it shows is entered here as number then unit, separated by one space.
266 mmHg
